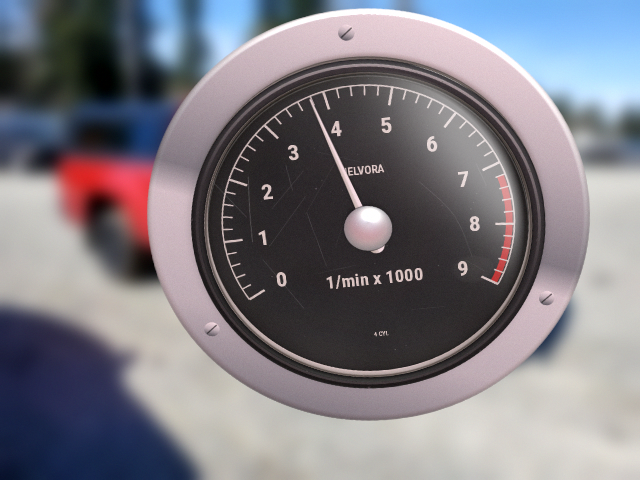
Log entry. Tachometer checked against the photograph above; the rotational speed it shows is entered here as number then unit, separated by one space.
3800 rpm
